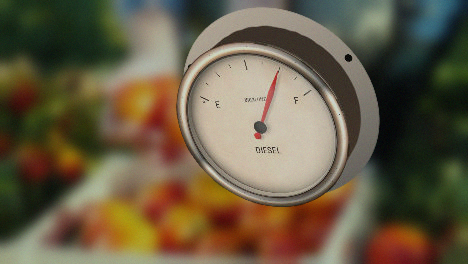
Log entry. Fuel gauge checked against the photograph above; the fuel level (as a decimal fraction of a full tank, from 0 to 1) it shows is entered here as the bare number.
0.75
